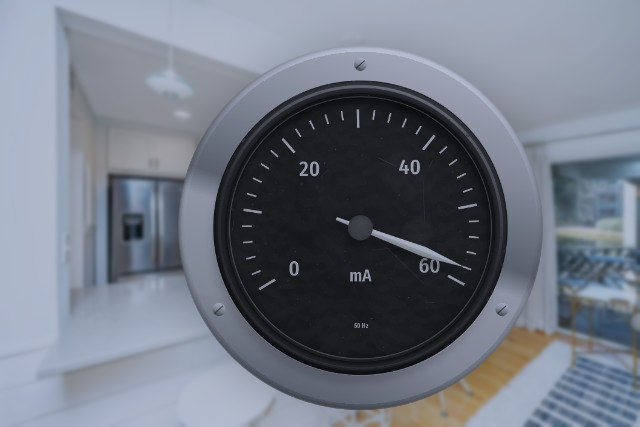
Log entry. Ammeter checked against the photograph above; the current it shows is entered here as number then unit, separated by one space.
58 mA
